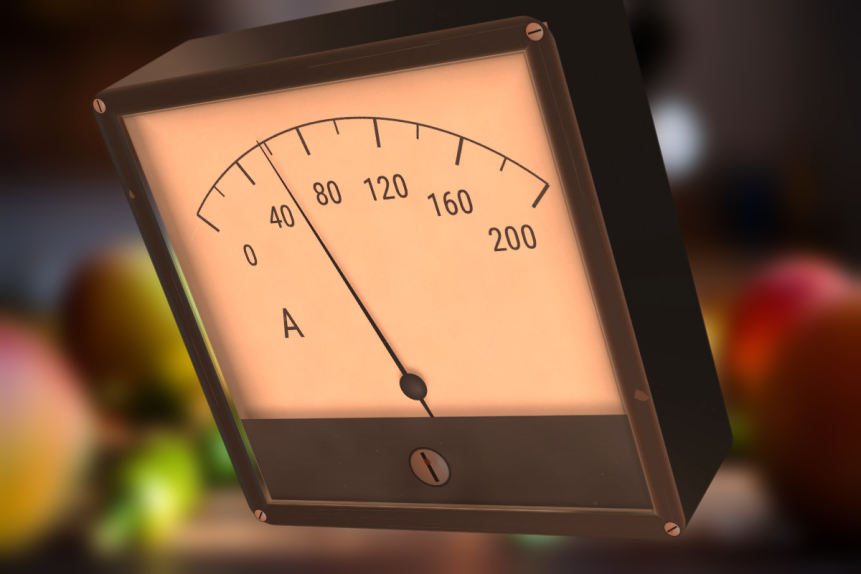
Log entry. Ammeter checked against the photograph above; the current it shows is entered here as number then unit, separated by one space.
60 A
